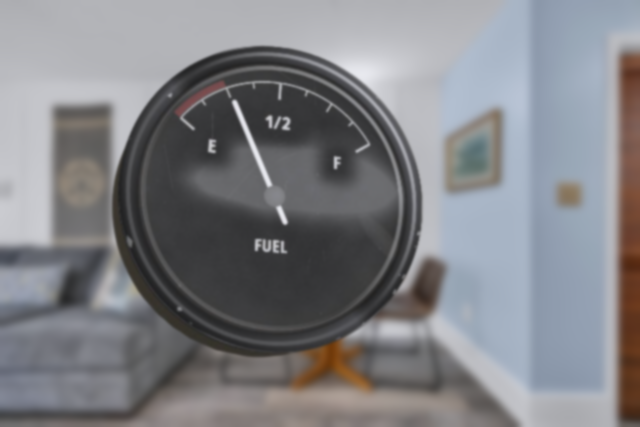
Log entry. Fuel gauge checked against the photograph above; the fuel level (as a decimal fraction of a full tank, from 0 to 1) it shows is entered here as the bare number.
0.25
